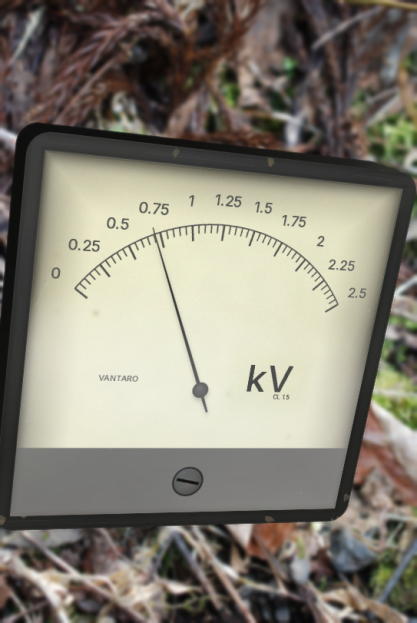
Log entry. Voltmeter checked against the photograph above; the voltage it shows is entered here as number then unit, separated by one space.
0.7 kV
